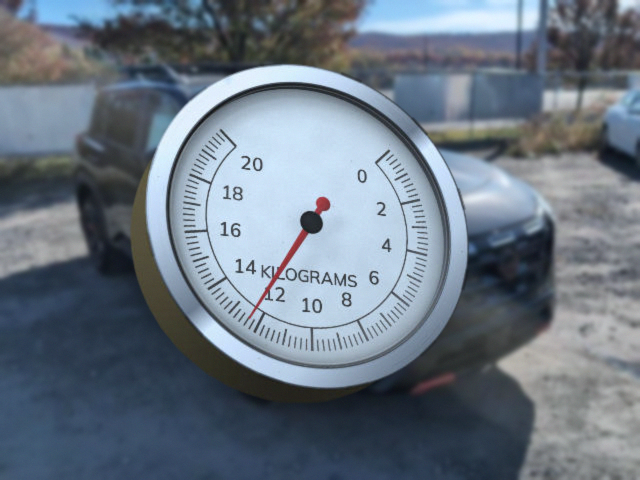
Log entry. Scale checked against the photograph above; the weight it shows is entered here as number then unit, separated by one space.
12.4 kg
